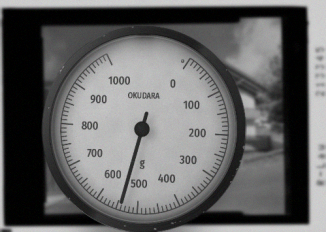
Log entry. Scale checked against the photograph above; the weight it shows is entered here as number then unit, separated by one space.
540 g
